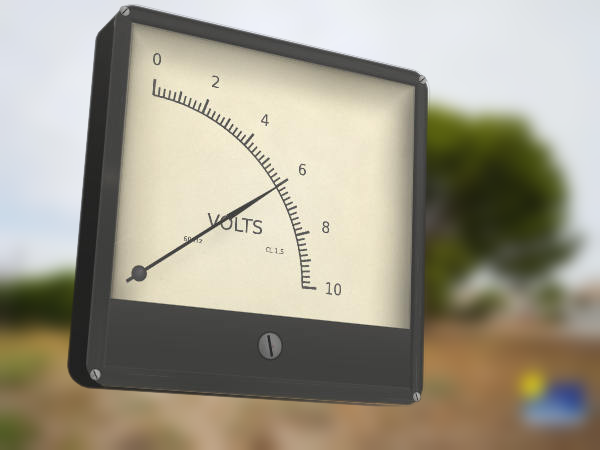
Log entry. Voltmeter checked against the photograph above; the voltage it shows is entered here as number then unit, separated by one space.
6 V
